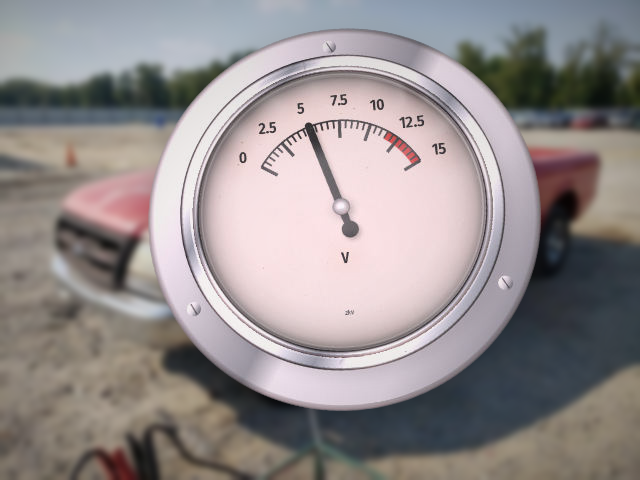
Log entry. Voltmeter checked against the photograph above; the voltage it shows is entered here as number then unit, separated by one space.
5 V
